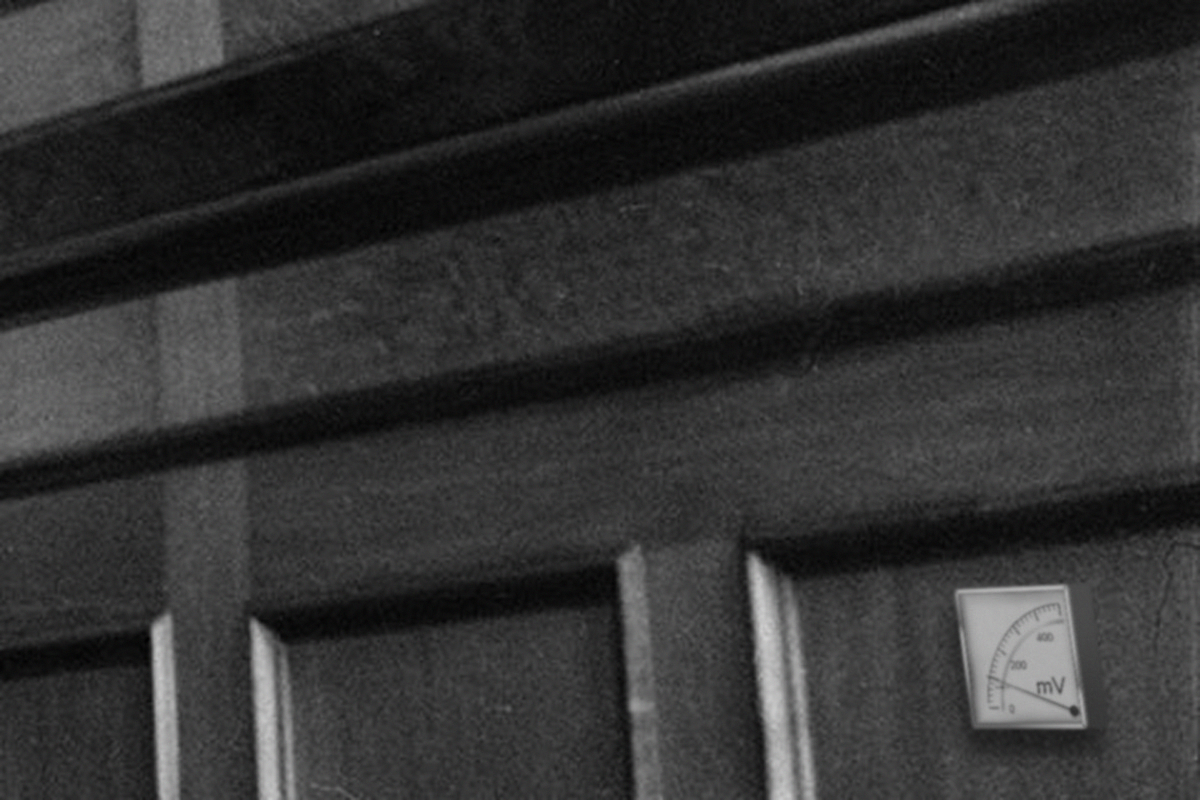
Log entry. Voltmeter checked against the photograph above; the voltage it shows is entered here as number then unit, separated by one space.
100 mV
